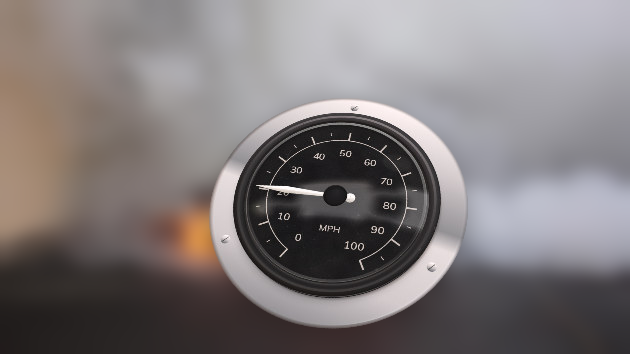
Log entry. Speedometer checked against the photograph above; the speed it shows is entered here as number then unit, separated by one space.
20 mph
